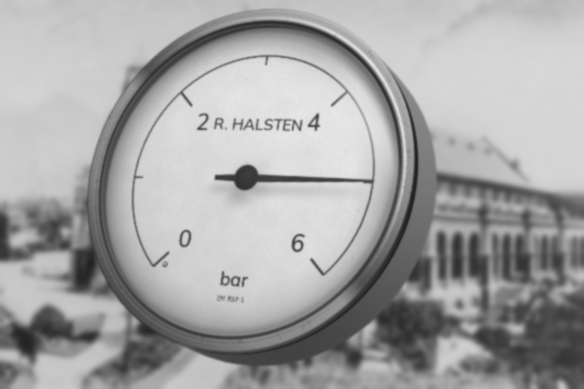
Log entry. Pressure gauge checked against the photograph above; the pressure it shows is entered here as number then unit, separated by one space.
5 bar
